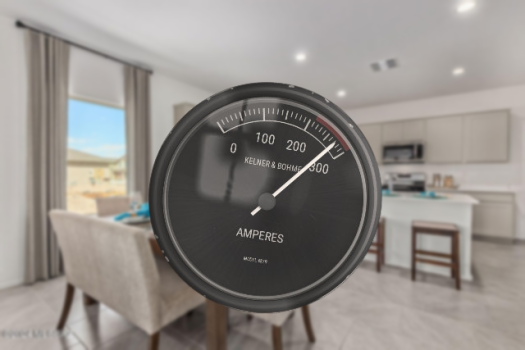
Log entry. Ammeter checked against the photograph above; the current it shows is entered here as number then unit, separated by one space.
270 A
